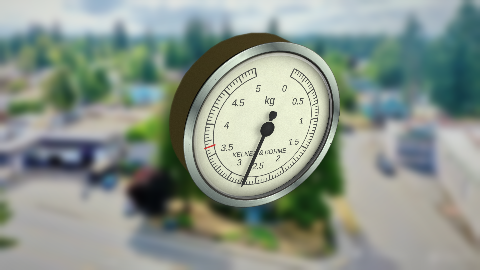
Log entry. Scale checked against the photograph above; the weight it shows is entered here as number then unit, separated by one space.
2.75 kg
